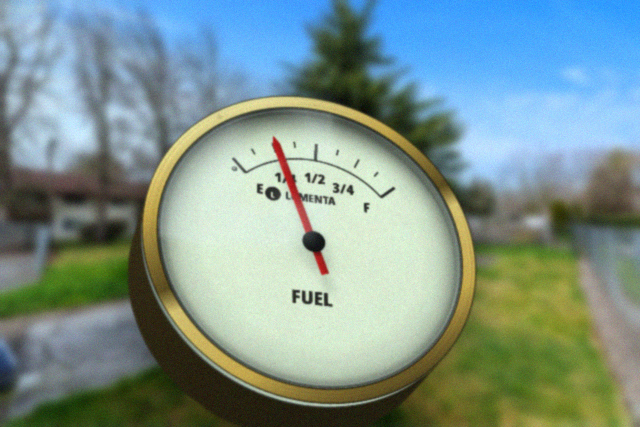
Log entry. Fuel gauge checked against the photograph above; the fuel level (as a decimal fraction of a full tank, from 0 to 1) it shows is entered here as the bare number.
0.25
